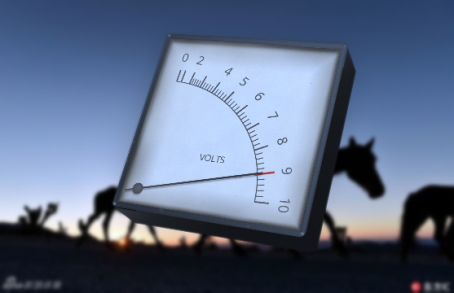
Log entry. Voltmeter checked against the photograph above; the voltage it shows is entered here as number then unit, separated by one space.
9 V
